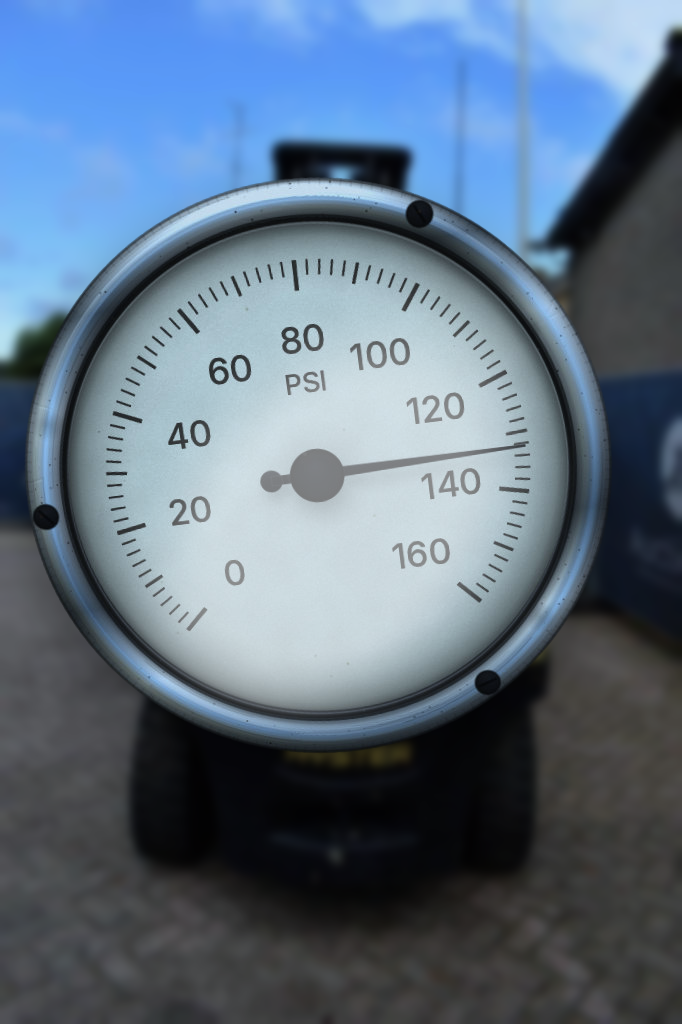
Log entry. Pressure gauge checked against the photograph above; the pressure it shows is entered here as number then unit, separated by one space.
132 psi
